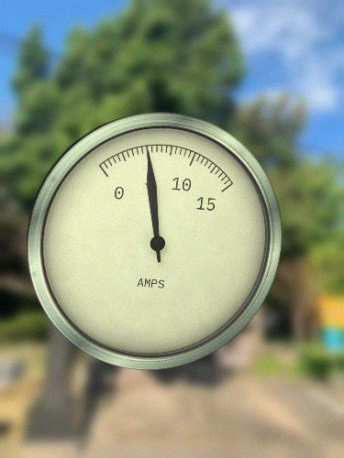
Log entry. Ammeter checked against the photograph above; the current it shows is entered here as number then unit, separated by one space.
5 A
